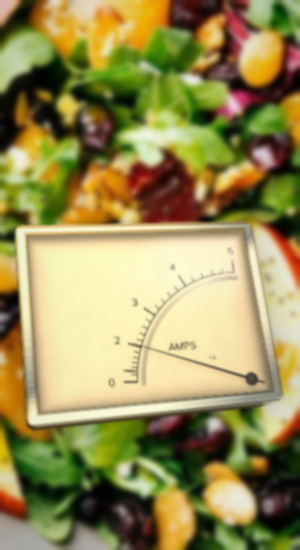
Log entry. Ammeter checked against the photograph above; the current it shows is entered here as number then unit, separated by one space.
2 A
